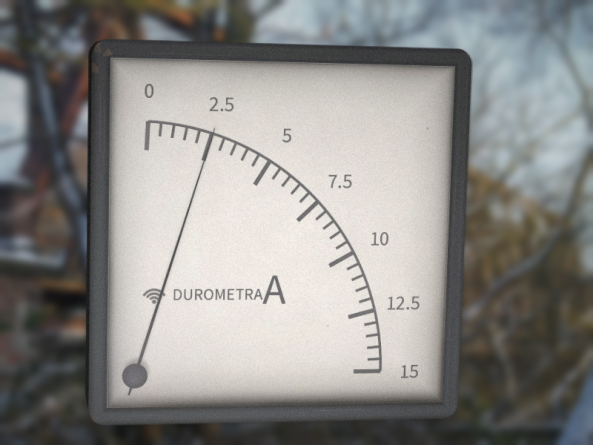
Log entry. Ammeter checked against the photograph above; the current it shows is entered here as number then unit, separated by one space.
2.5 A
